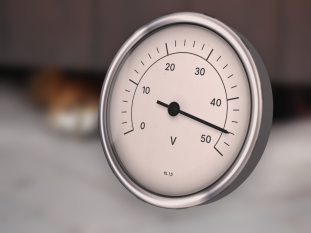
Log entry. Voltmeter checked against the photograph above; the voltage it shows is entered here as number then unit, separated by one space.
46 V
